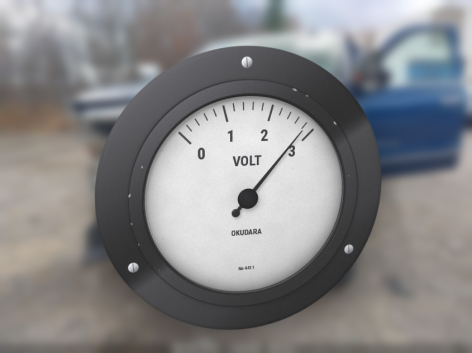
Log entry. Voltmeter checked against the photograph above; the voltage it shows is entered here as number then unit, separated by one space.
2.8 V
